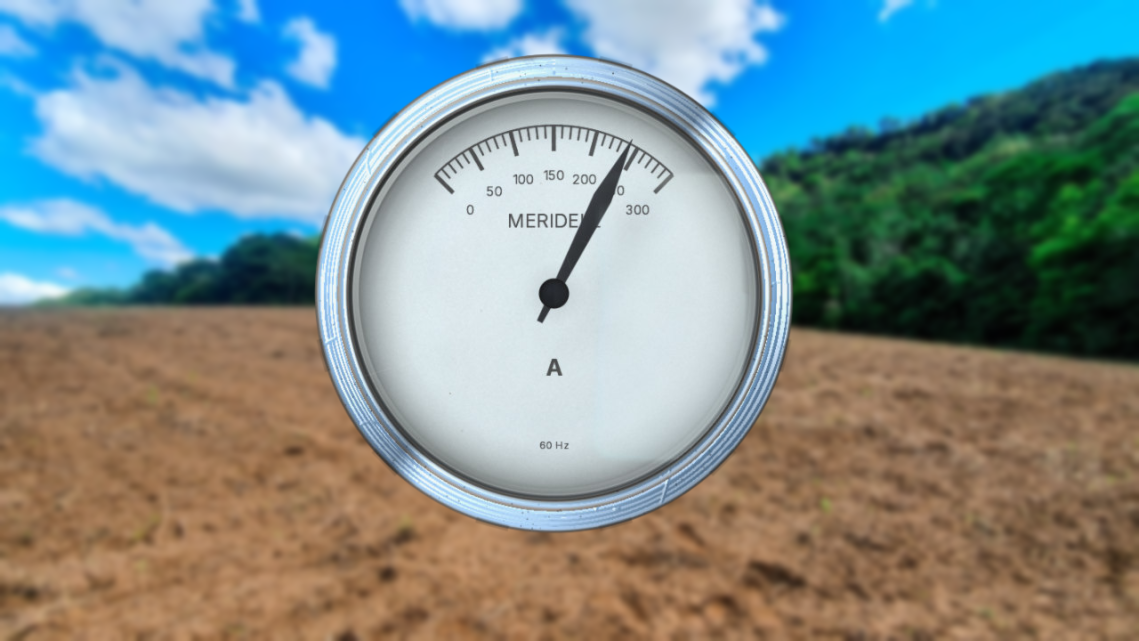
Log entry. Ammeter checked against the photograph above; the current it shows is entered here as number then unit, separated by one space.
240 A
